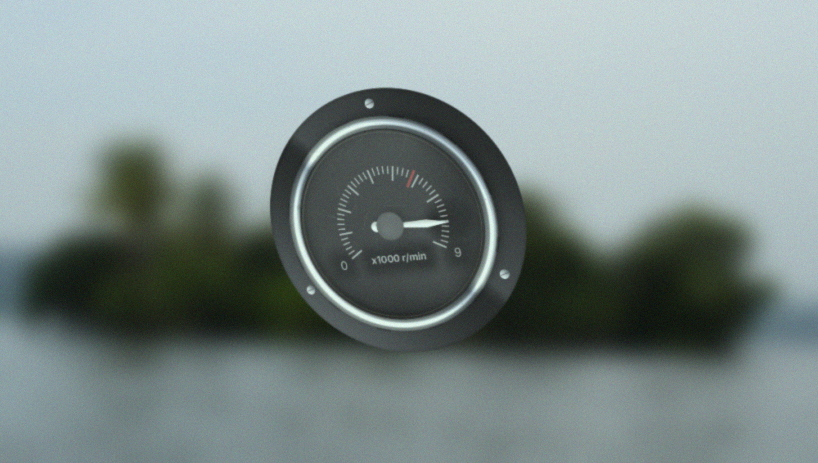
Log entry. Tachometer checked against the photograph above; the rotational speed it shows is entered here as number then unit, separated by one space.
8000 rpm
